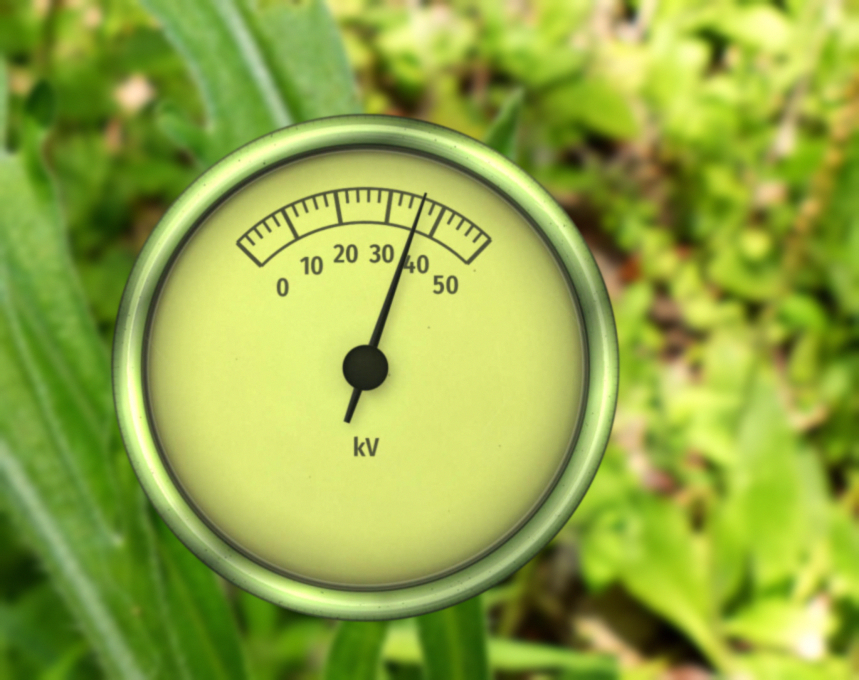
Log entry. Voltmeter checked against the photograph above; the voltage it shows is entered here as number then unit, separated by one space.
36 kV
